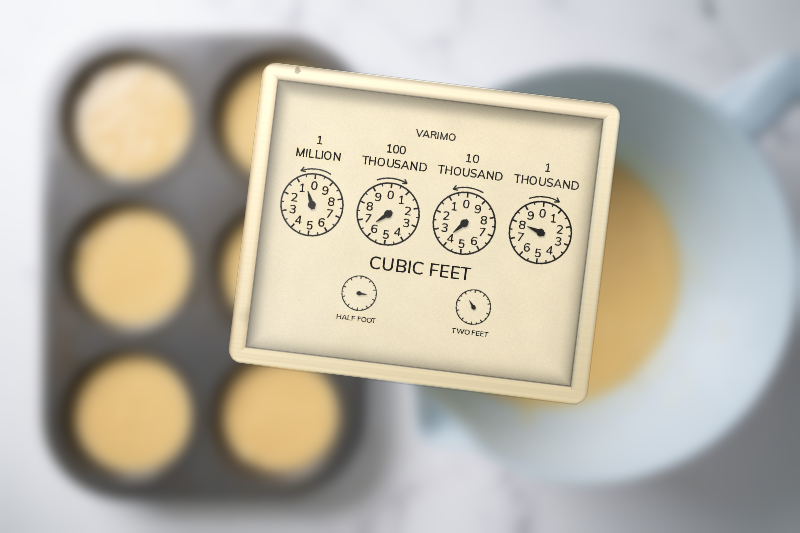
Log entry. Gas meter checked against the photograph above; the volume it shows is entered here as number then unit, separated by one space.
63800 ft³
